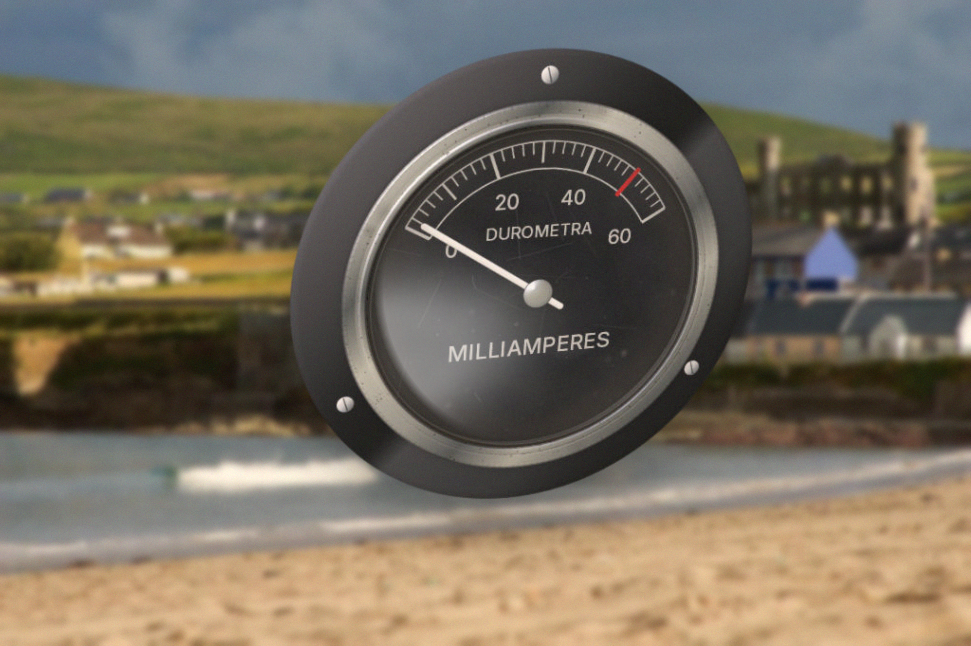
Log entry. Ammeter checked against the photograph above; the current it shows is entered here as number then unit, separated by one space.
2 mA
